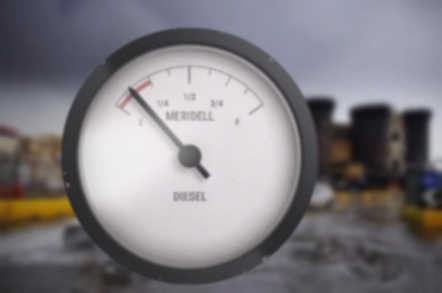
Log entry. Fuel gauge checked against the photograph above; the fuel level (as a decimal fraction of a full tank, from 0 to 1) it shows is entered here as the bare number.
0.125
